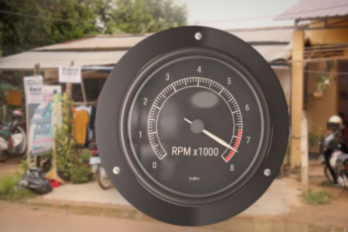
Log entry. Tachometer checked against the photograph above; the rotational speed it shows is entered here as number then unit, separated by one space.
7500 rpm
